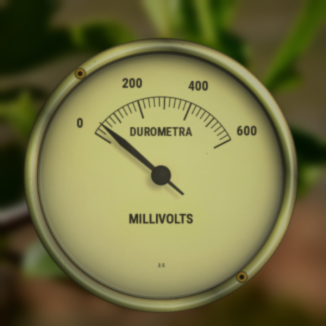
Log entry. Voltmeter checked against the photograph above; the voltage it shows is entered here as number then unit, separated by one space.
40 mV
